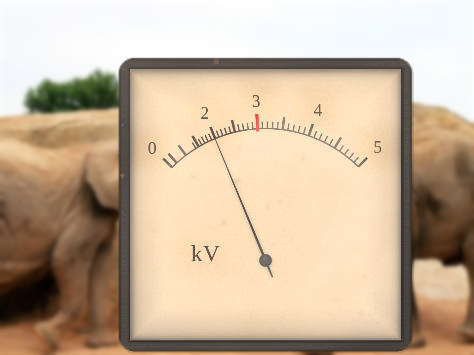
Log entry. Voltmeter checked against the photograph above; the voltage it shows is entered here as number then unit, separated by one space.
2 kV
